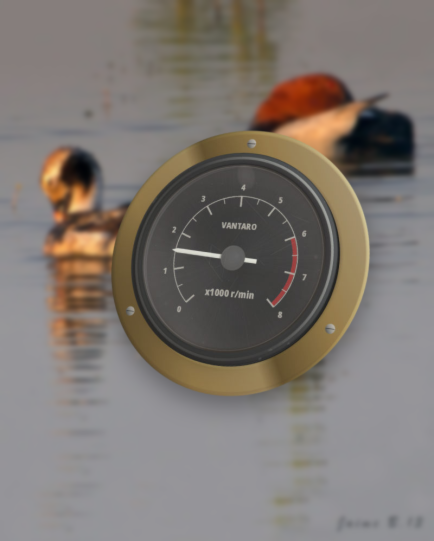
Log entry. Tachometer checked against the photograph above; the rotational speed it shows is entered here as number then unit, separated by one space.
1500 rpm
